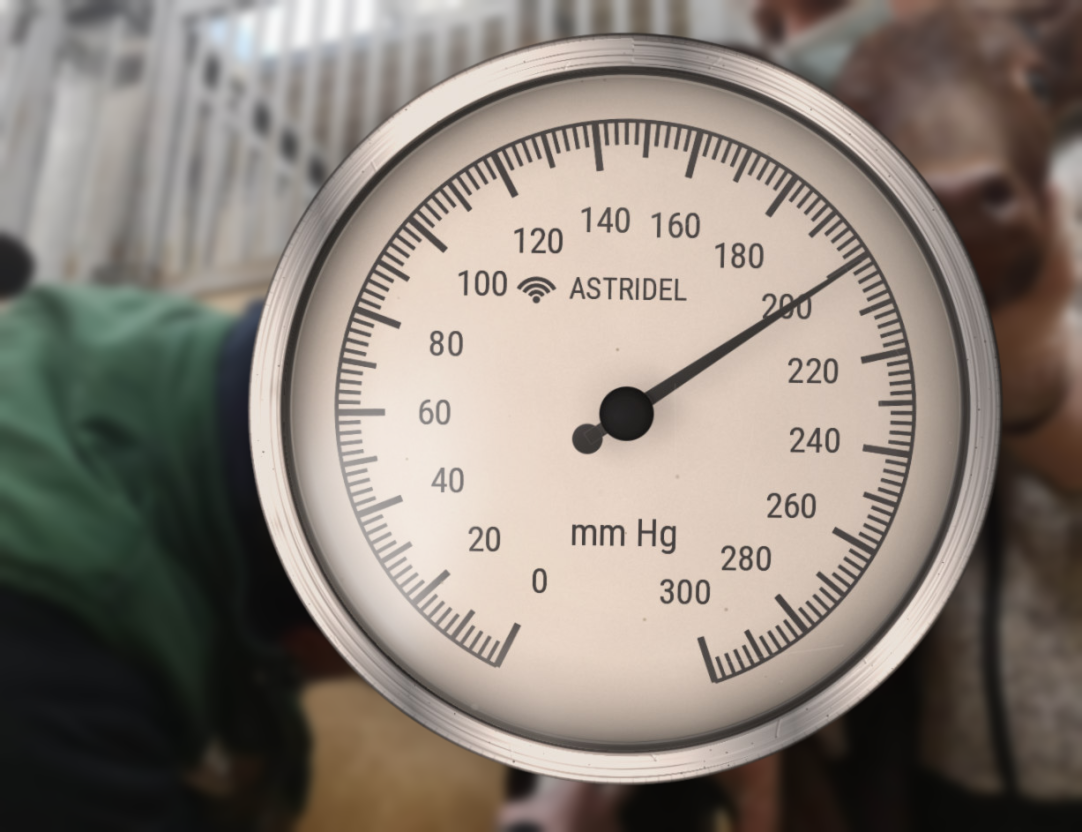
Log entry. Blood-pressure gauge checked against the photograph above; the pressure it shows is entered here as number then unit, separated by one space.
200 mmHg
